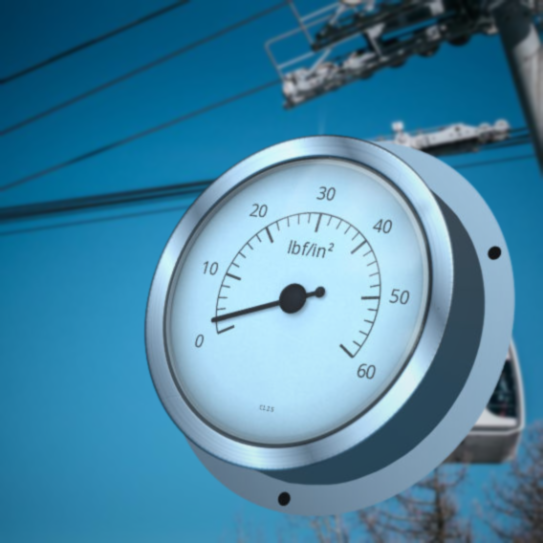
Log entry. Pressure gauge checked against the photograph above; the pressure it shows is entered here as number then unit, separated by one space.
2 psi
